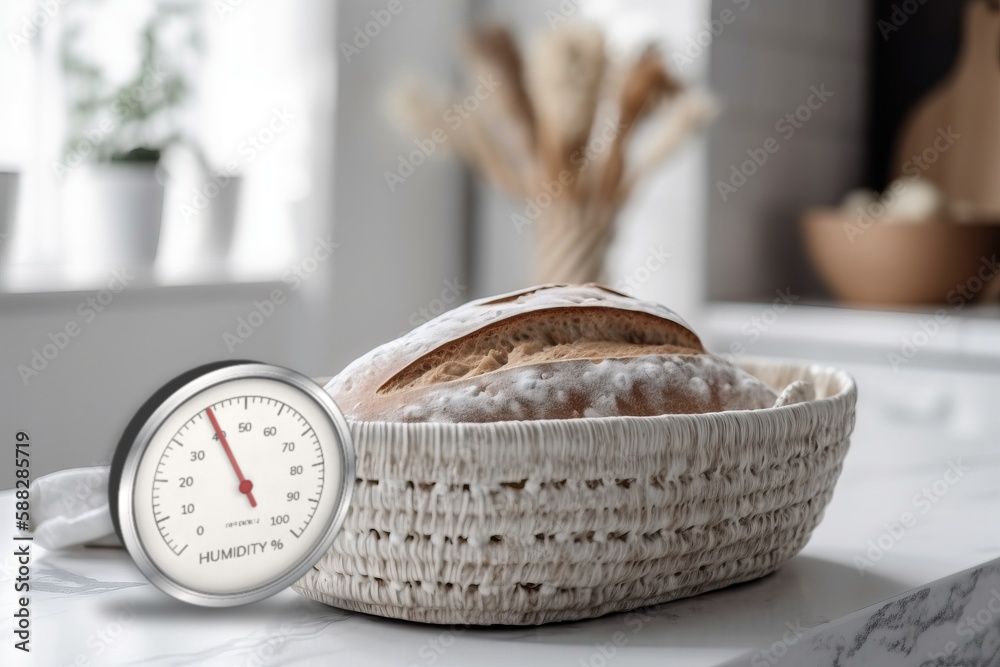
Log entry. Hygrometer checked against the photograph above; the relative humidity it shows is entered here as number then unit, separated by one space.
40 %
